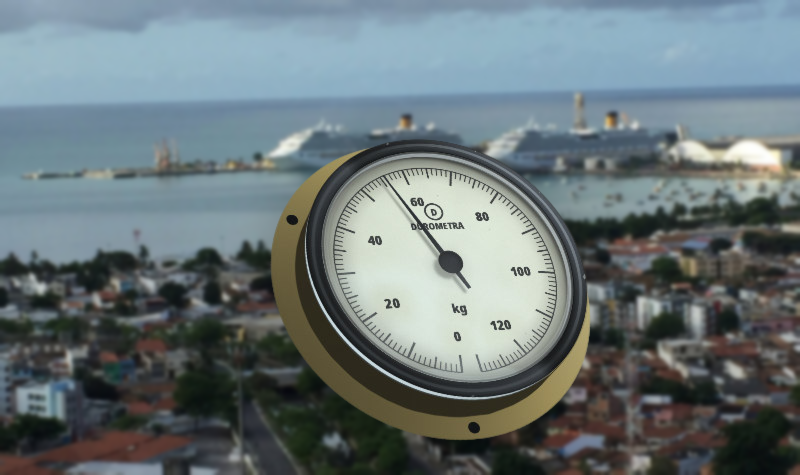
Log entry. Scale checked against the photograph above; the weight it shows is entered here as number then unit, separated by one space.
55 kg
